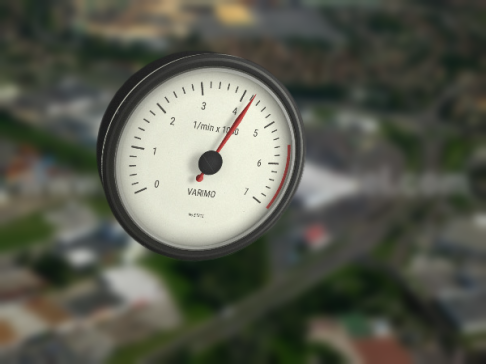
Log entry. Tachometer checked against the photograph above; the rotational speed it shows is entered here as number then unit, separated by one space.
4200 rpm
